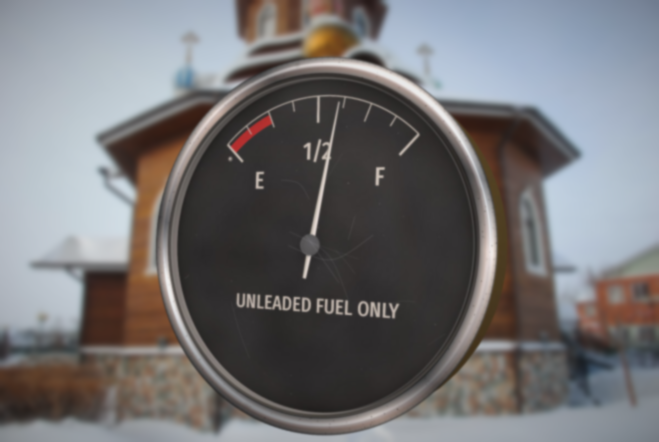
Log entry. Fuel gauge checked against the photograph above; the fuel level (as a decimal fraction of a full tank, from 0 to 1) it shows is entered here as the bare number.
0.625
